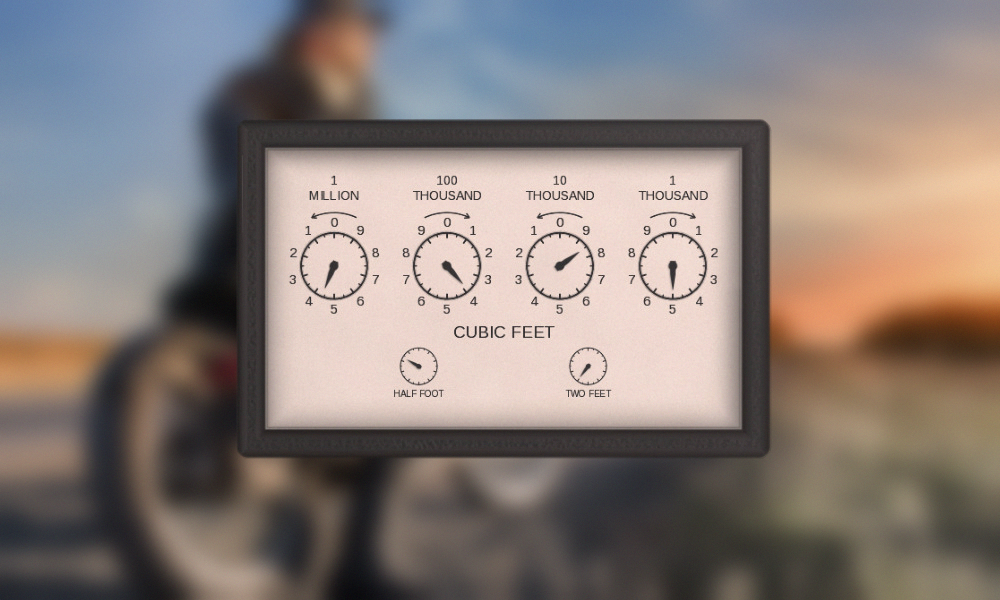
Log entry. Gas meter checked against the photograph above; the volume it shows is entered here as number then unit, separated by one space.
438500 ft³
